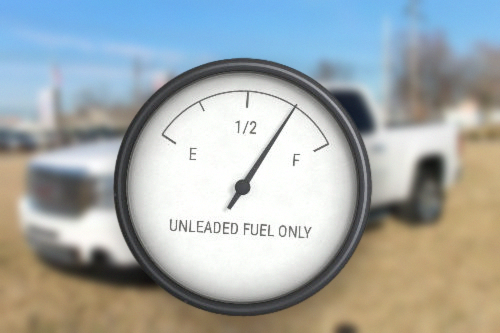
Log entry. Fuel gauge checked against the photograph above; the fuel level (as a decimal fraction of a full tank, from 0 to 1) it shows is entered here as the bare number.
0.75
